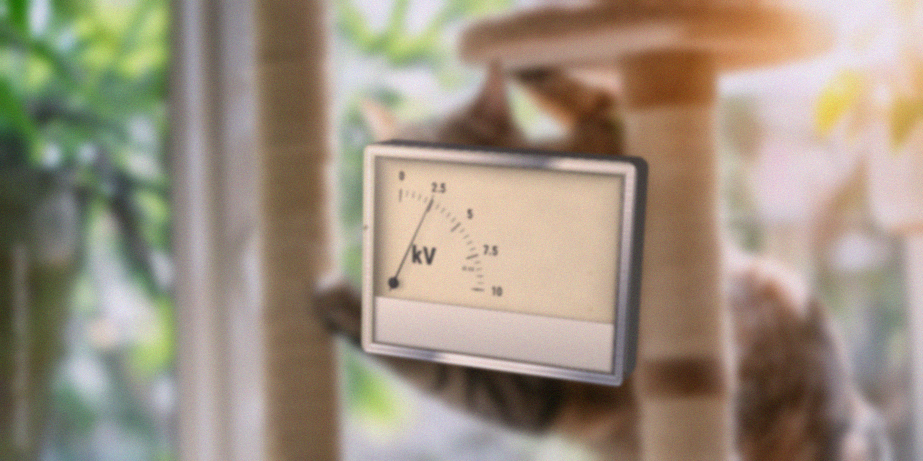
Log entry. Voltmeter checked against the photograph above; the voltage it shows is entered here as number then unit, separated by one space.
2.5 kV
